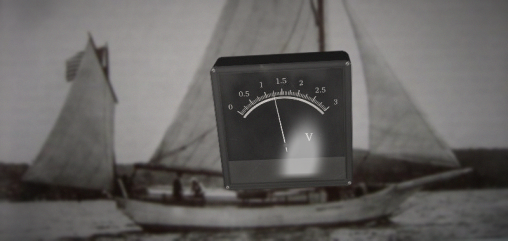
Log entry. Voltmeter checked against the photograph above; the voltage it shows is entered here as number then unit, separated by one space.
1.25 V
